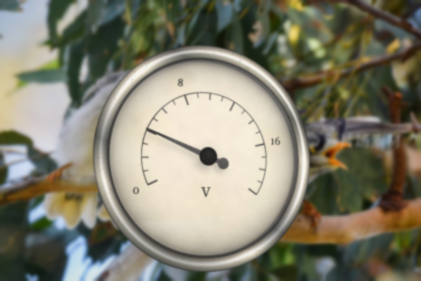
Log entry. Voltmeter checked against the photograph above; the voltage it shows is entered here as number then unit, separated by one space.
4 V
